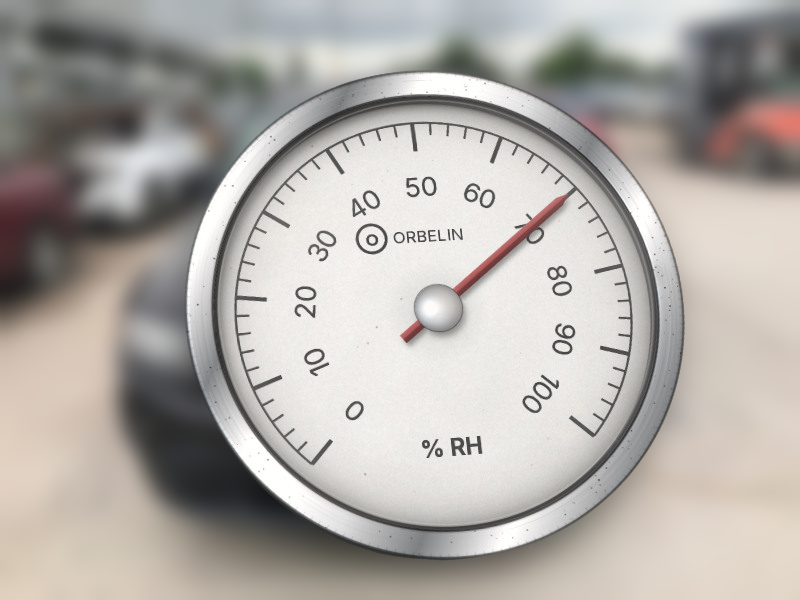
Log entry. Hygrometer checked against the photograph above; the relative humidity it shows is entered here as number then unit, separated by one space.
70 %
